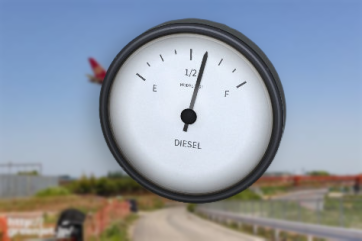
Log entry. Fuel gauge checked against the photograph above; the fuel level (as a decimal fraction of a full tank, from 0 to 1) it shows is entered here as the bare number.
0.625
